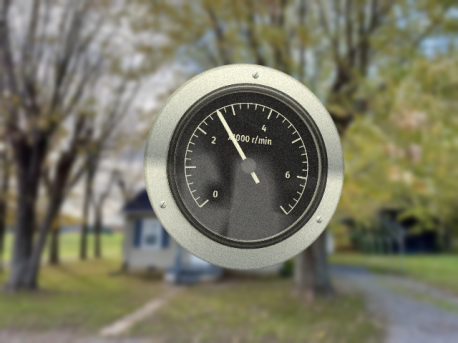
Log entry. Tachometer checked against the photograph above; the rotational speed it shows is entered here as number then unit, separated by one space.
2600 rpm
